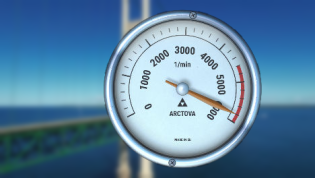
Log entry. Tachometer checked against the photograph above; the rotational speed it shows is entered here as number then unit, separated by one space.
5800 rpm
